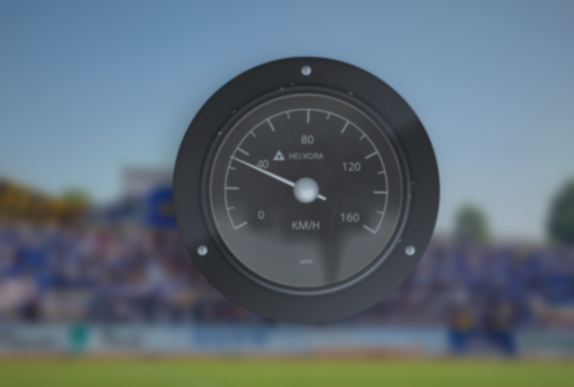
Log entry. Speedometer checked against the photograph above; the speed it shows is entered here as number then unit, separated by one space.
35 km/h
